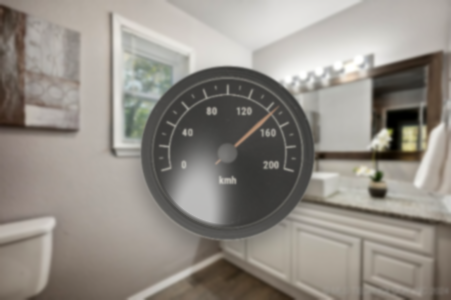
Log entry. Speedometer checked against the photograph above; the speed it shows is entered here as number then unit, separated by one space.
145 km/h
